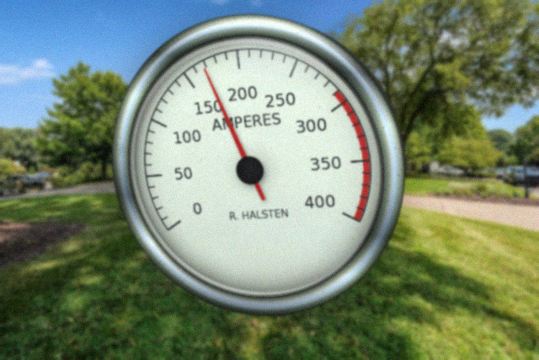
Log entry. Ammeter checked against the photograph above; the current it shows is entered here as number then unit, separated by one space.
170 A
